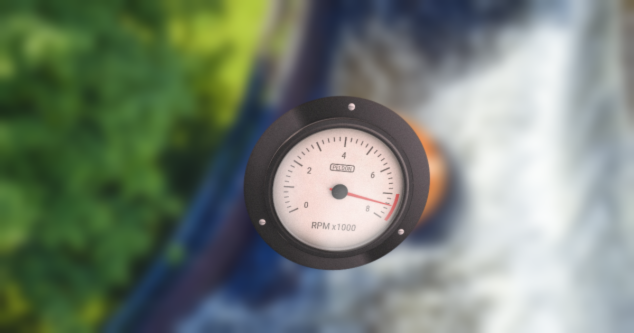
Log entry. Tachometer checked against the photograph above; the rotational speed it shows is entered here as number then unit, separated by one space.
7400 rpm
